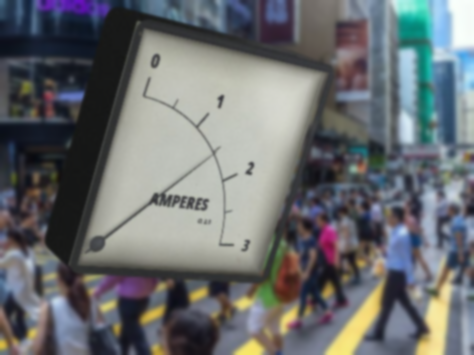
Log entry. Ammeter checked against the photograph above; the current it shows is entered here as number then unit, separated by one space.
1.5 A
